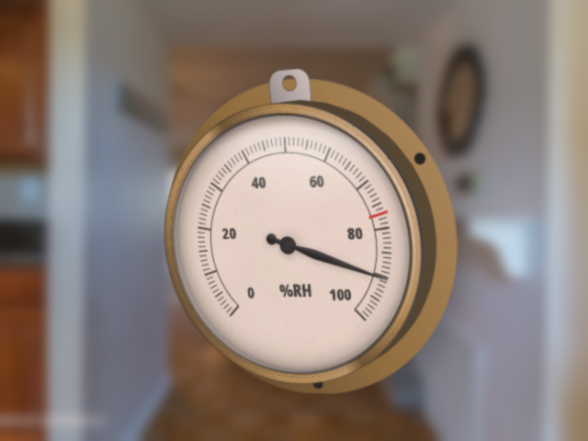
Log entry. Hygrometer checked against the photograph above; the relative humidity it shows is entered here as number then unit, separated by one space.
90 %
